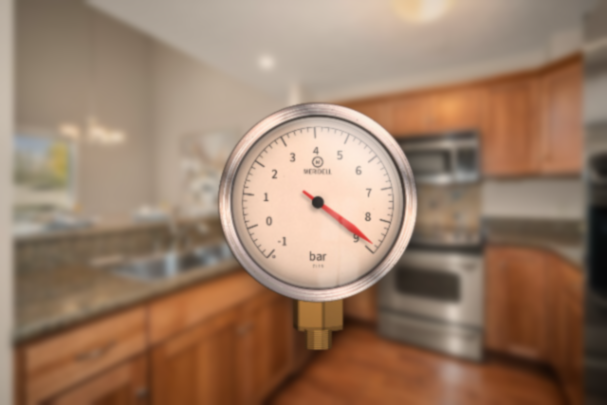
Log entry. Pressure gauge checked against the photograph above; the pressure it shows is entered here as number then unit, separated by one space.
8.8 bar
